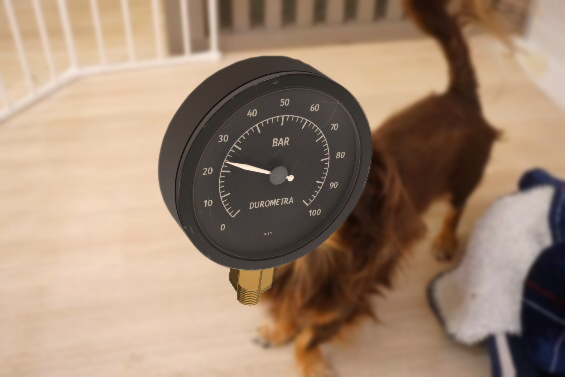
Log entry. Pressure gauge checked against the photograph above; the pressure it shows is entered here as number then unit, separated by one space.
24 bar
